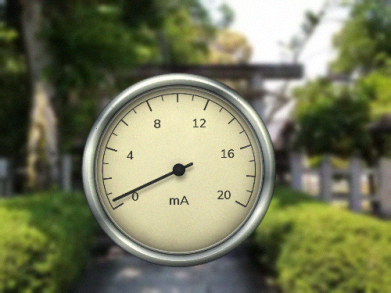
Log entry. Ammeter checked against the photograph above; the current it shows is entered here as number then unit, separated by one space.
0.5 mA
